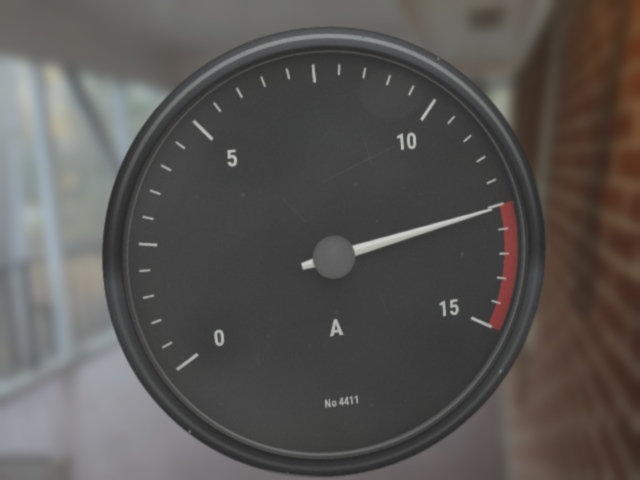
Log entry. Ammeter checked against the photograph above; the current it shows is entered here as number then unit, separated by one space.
12.5 A
